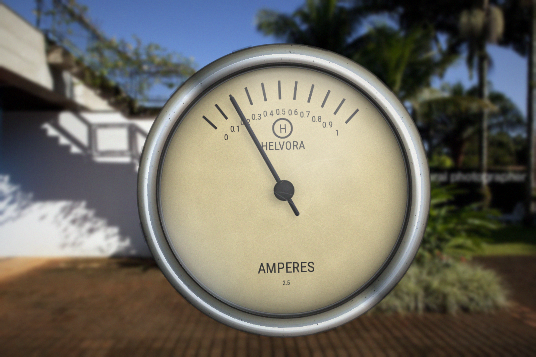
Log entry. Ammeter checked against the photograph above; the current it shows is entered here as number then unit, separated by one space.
0.2 A
